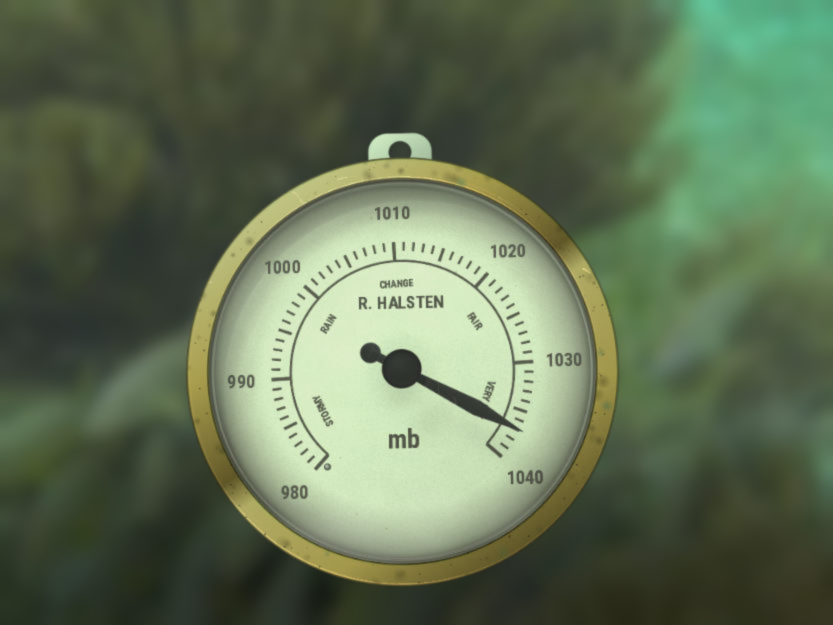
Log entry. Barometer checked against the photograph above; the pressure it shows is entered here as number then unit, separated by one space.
1037 mbar
